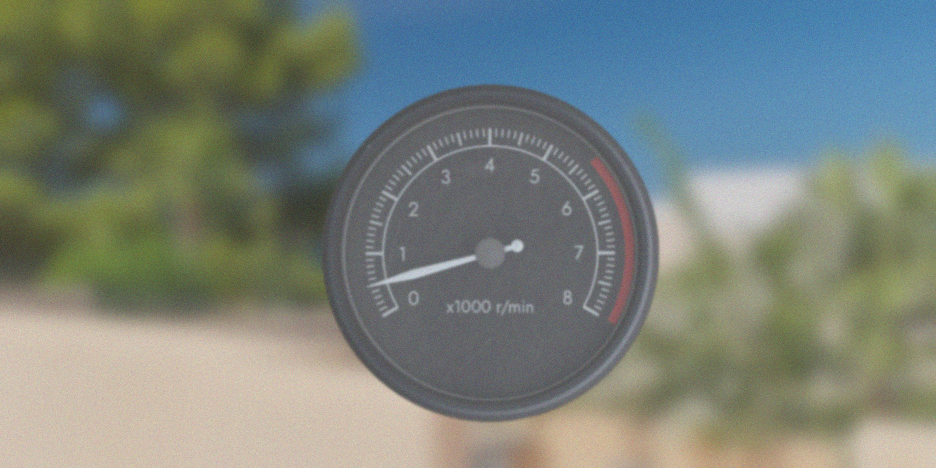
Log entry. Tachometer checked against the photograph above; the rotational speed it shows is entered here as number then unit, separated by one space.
500 rpm
